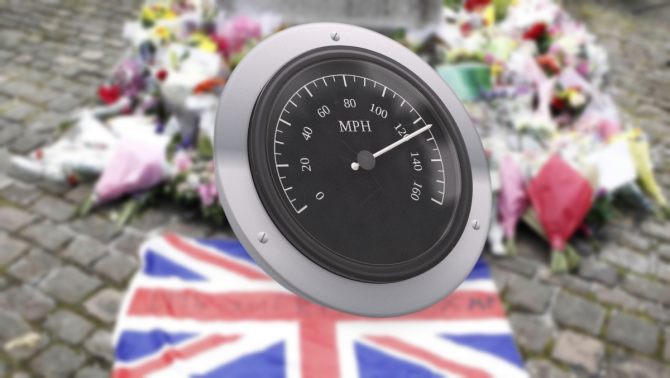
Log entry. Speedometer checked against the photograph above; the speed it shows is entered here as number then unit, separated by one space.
125 mph
